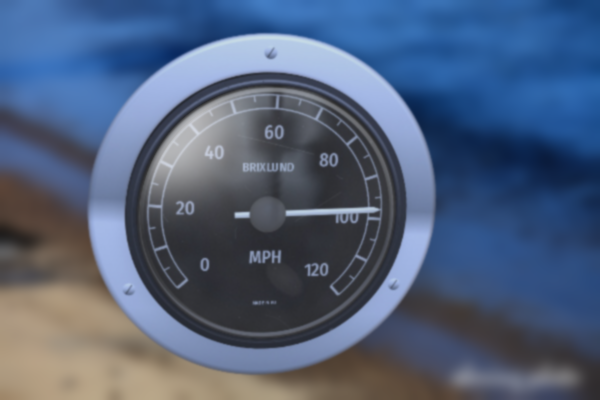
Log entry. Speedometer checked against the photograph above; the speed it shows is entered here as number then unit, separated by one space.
97.5 mph
